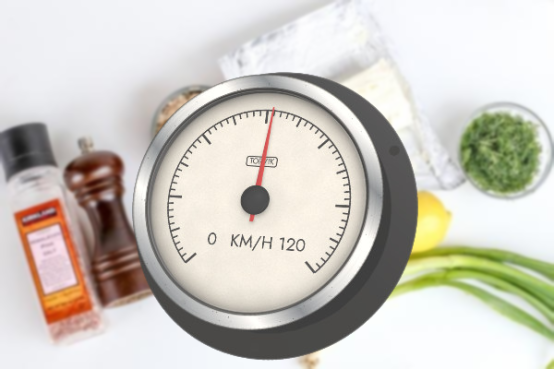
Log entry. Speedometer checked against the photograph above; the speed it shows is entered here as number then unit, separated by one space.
62 km/h
